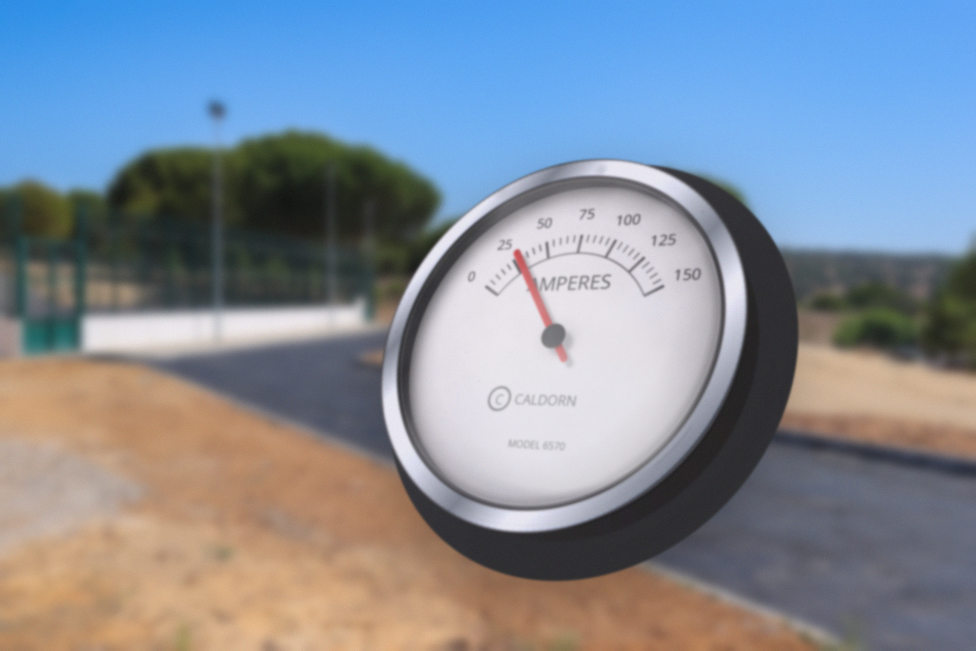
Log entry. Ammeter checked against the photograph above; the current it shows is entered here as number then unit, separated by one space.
30 A
